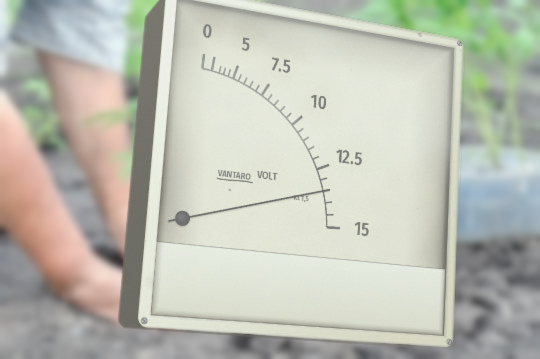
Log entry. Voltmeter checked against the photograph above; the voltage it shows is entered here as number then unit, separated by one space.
13.5 V
